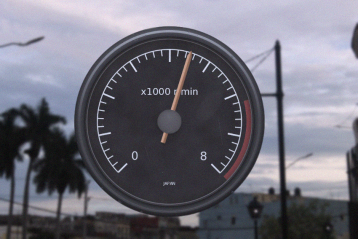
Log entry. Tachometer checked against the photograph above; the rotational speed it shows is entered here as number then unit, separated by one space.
4500 rpm
